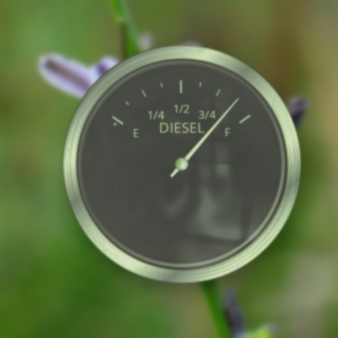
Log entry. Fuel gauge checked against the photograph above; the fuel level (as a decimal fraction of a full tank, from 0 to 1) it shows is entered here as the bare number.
0.875
